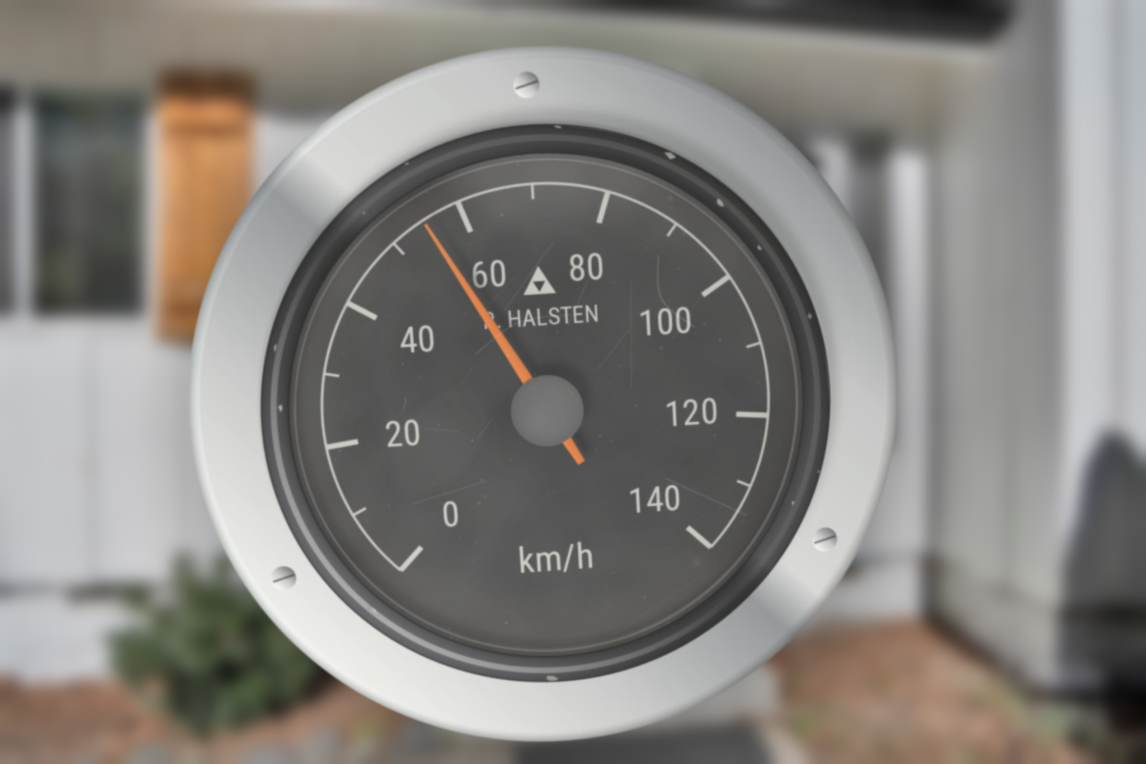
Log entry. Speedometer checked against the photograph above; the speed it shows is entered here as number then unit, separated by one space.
55 km/h
